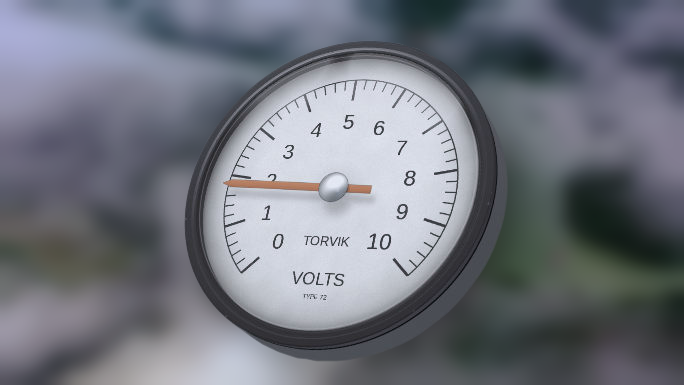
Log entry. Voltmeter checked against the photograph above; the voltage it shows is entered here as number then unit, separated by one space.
1.8 V
